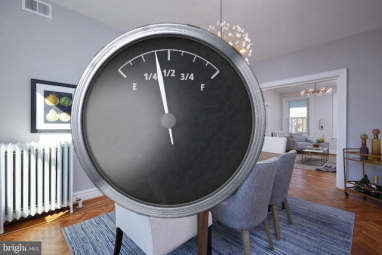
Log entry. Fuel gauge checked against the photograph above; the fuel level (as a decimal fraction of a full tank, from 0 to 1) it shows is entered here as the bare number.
0.375
